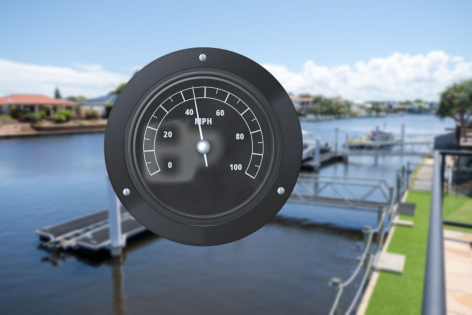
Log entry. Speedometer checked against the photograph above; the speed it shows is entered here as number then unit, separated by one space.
45 mph
